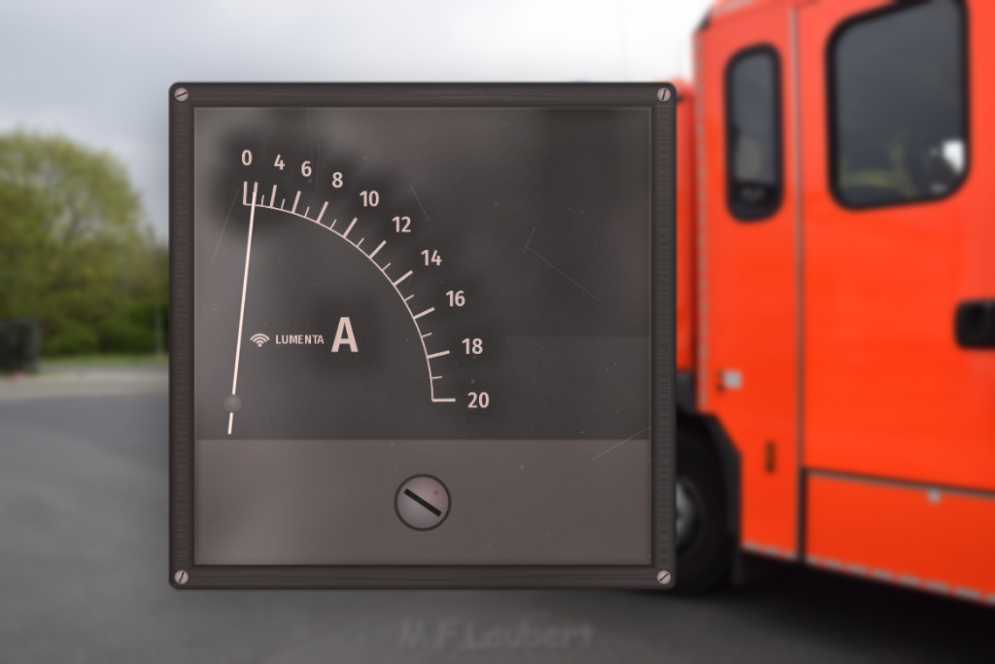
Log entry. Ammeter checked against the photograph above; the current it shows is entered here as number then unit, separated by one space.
2 A
